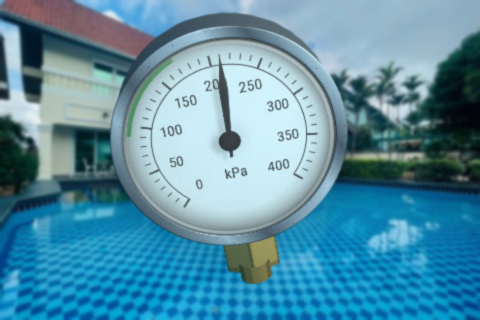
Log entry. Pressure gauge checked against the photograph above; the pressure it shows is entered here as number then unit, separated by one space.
210 kPa
